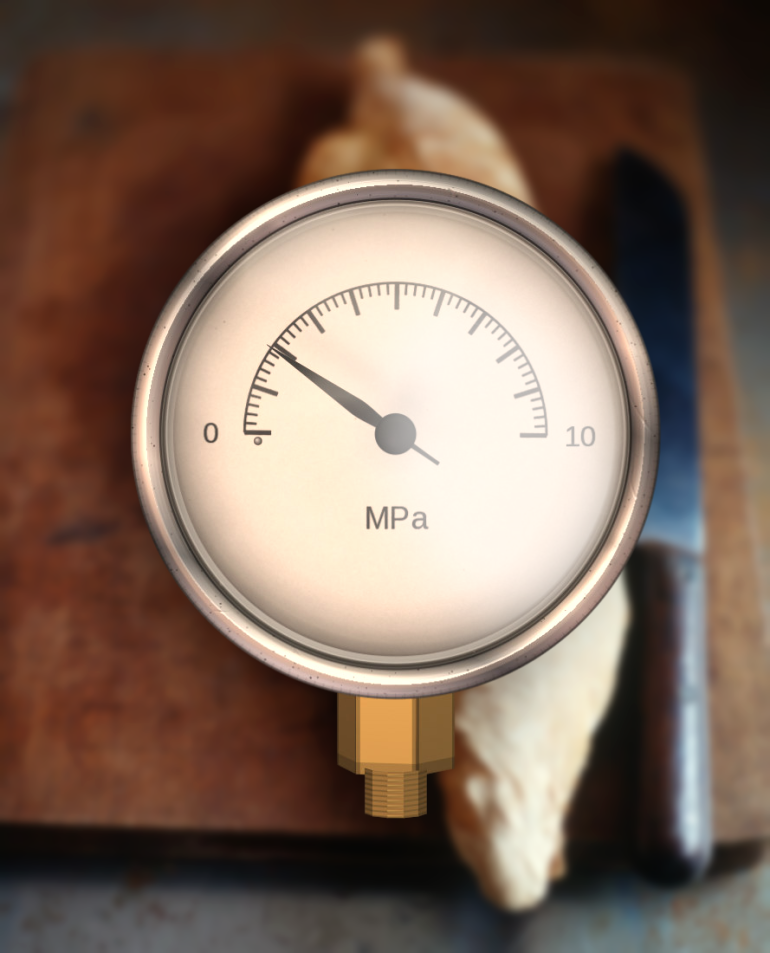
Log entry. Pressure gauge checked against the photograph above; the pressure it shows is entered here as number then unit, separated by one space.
1.9 MPa
